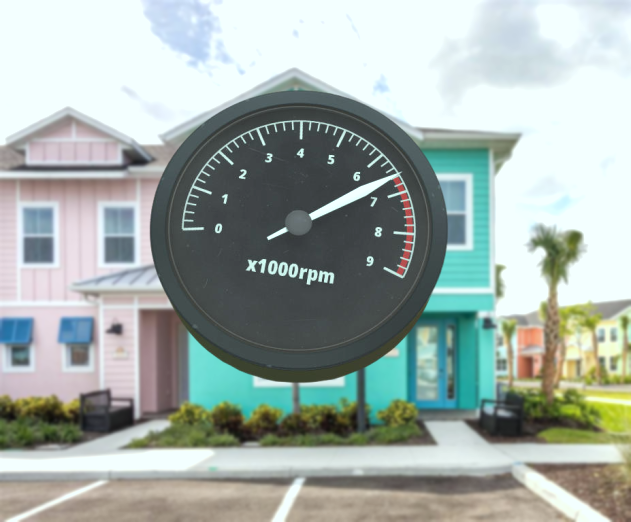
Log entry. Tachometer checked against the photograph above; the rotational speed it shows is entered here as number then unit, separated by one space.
6600 rpm
